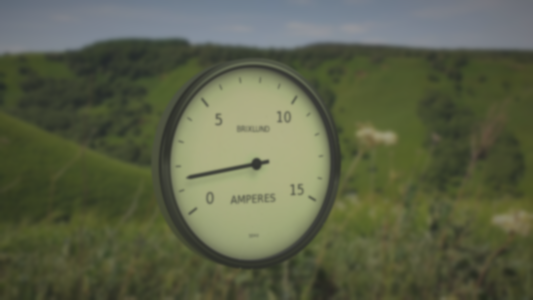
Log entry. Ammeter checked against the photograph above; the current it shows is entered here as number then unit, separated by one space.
1.5 A
